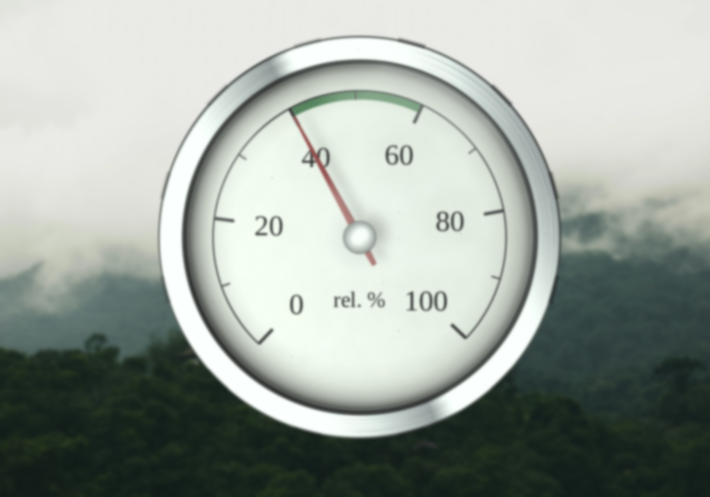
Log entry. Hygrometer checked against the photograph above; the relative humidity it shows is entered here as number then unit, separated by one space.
40 %
